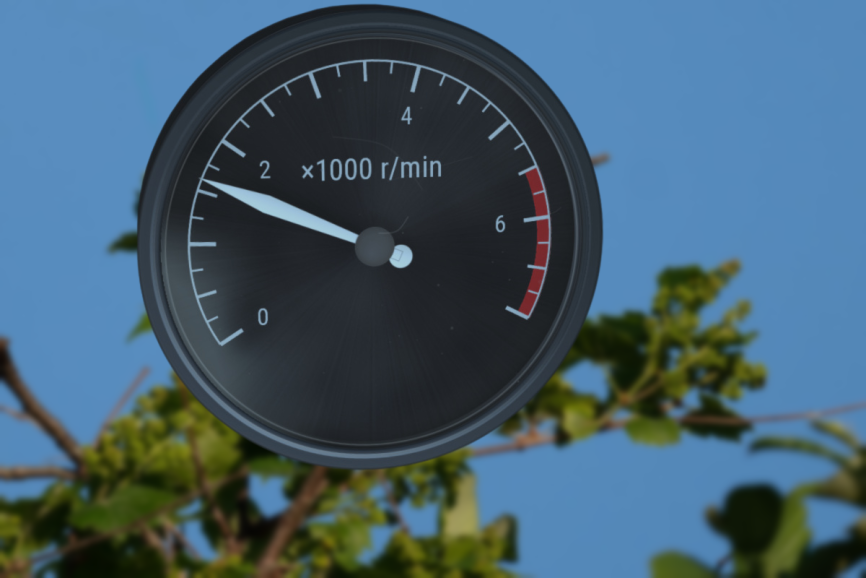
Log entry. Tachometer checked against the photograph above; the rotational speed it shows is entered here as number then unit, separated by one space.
1625 rpm
